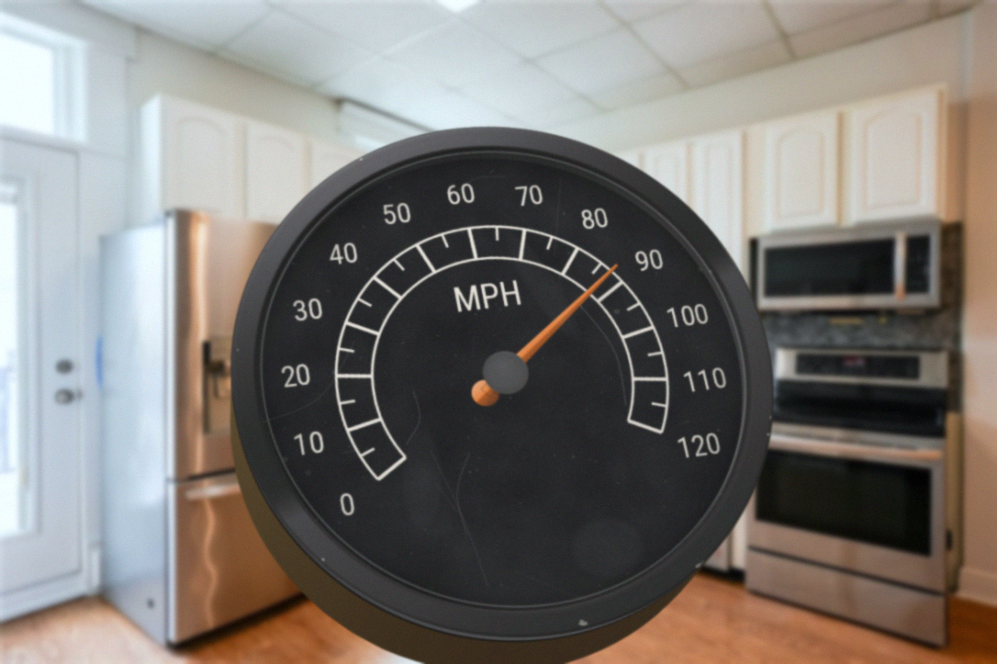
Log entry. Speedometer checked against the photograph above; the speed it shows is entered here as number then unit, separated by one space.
87.5 mph
